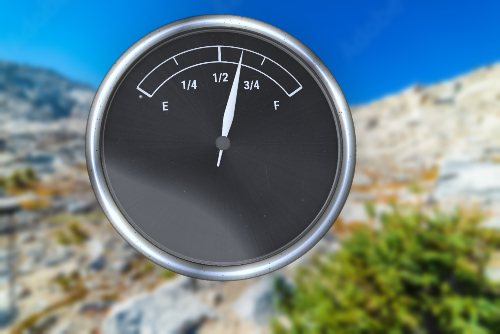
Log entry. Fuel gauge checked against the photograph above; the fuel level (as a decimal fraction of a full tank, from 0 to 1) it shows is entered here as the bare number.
0.625
